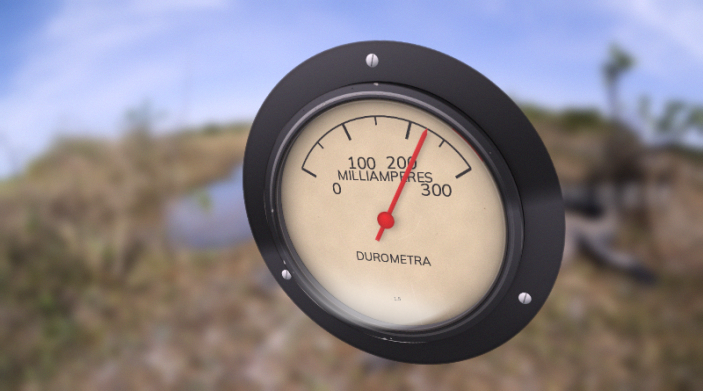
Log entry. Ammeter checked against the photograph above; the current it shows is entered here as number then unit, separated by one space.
225 mA
